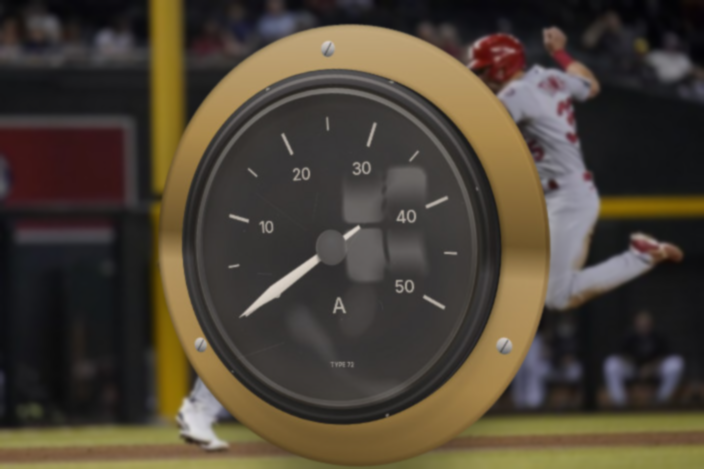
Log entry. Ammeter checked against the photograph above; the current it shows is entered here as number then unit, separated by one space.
0 A
